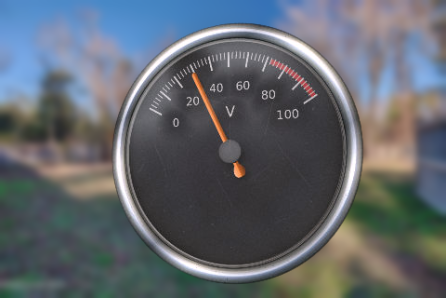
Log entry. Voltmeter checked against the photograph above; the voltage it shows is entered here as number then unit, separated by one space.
30 V
